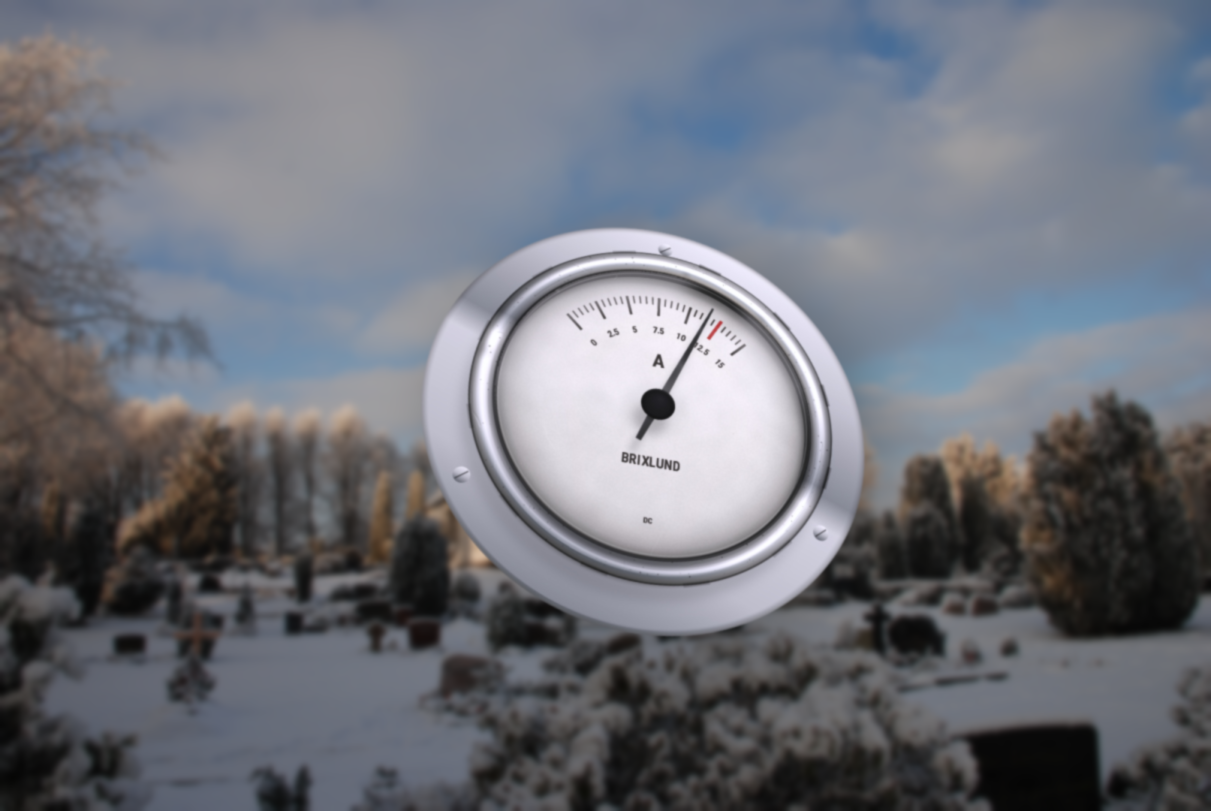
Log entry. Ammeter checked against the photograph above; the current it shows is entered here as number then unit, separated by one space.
11.5 A
